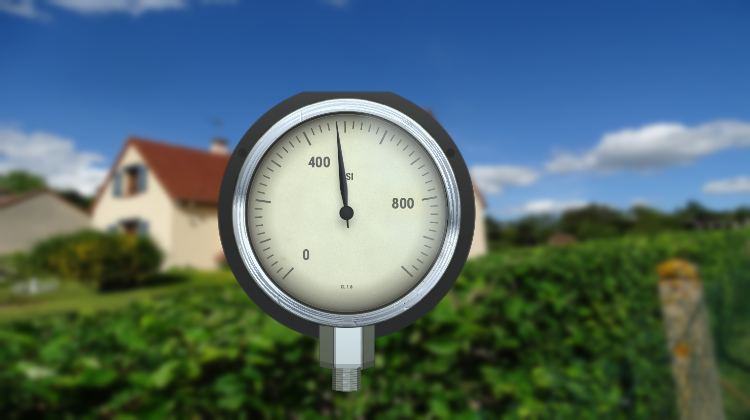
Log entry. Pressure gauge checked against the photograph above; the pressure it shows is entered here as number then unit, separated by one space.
480 psi
